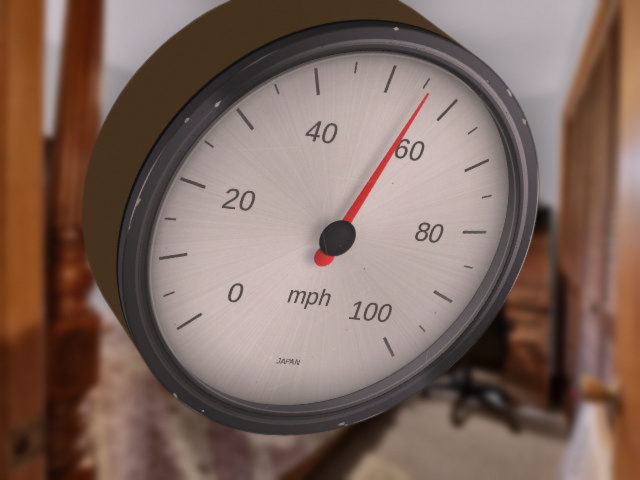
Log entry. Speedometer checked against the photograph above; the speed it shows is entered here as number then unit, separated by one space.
55 mph
